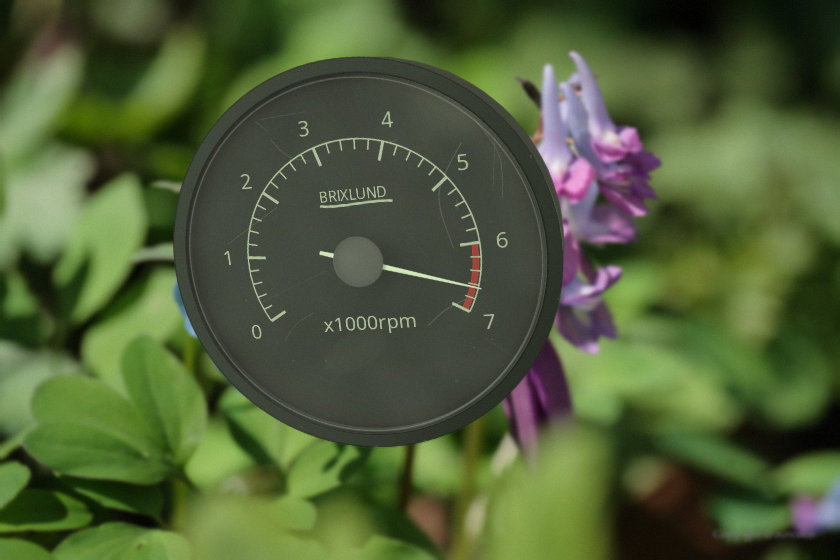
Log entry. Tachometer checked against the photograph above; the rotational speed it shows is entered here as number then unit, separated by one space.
6600 rpm
